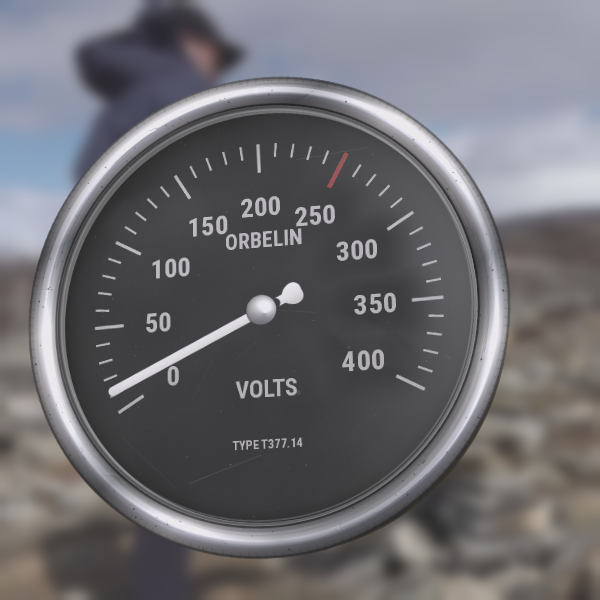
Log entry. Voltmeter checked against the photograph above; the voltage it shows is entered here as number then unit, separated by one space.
10 V
